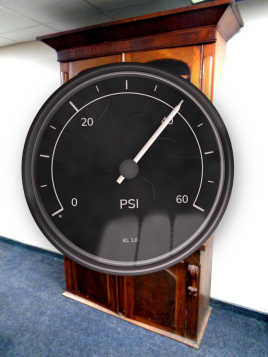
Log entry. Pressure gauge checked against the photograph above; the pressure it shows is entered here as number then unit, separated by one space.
40 psi
